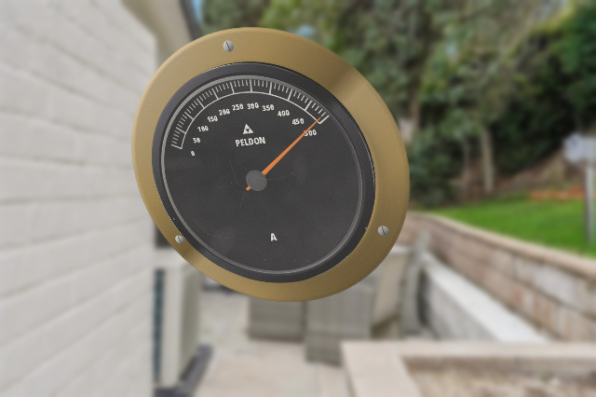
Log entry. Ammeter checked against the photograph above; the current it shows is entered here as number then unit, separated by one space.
490 A
